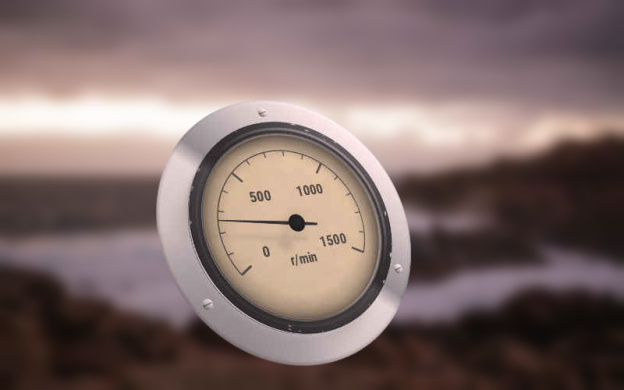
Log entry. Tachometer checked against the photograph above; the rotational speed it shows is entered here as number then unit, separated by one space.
250 rpm
